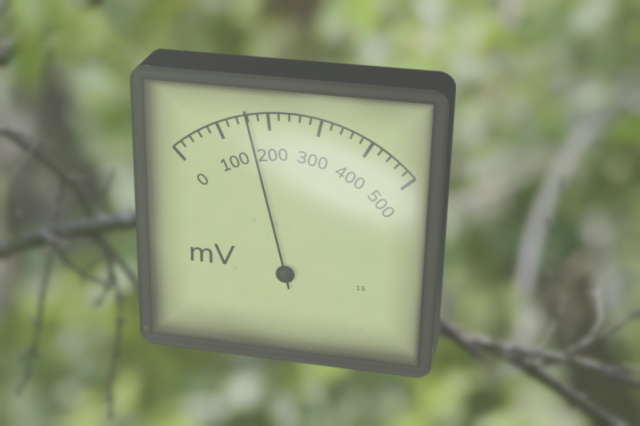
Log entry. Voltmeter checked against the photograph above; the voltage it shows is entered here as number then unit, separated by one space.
160 mV
